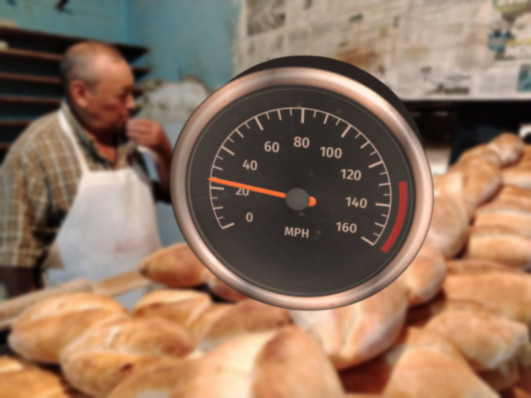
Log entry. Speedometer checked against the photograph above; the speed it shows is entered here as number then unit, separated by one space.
25 mph
